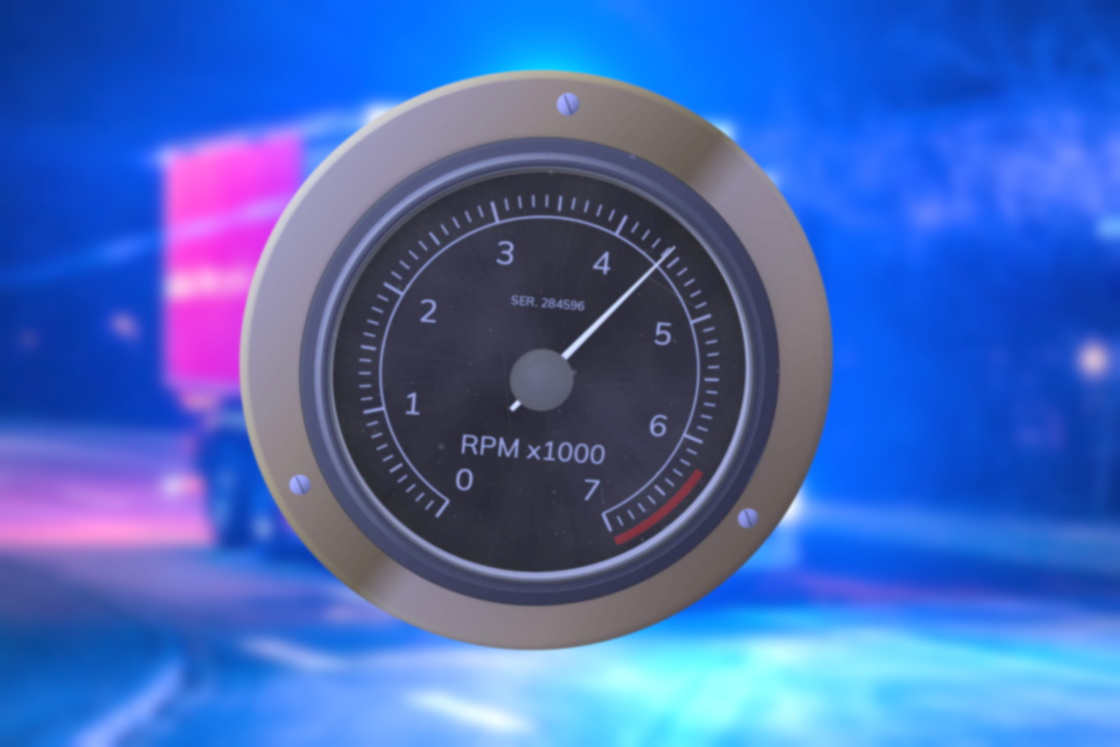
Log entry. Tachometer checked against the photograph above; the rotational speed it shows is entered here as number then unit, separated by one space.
4400 rpm
